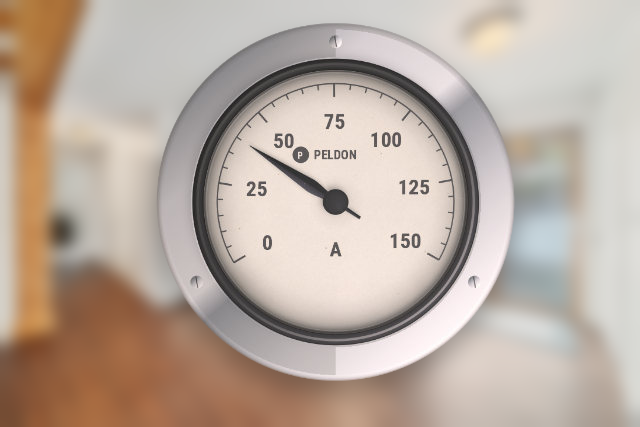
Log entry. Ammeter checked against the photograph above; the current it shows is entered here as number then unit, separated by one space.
40 A
